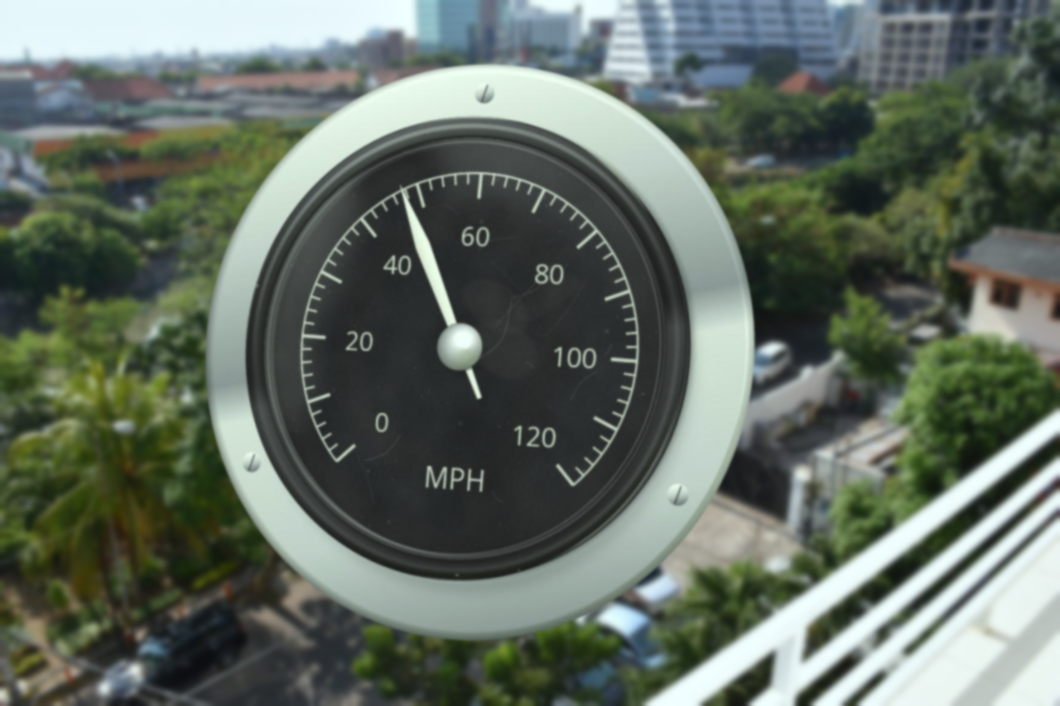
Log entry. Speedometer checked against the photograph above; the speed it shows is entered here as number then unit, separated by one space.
48 mph
